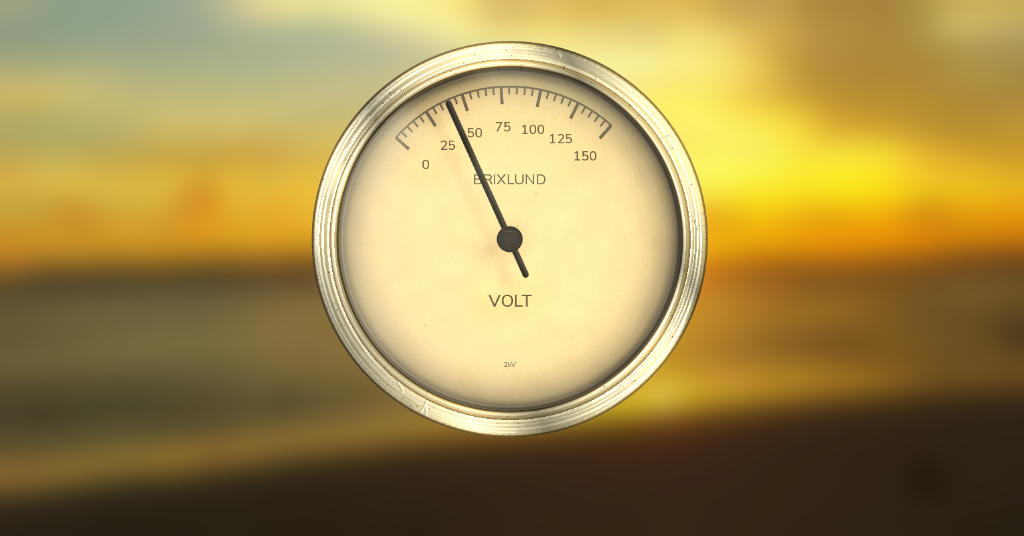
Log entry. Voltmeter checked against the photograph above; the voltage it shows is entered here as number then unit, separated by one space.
40 V
